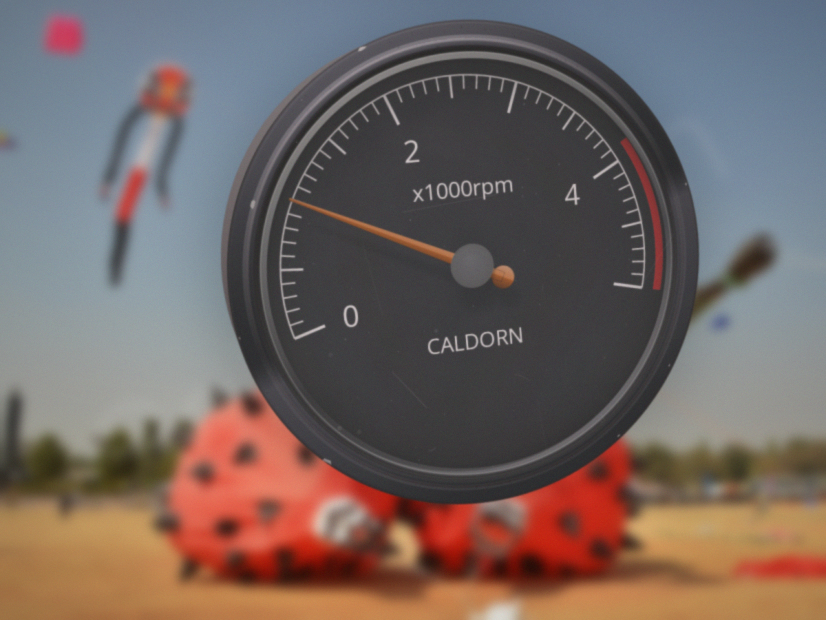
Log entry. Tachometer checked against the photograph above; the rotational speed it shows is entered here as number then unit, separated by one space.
1000 rpm
